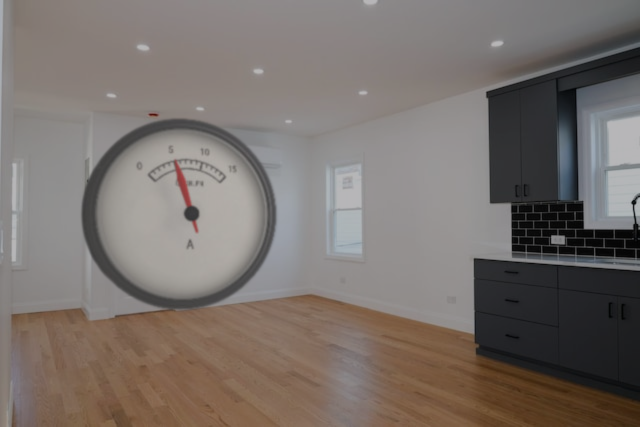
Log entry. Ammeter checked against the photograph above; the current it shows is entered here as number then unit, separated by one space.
5 A
